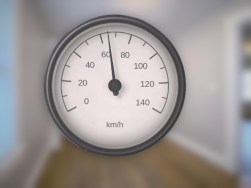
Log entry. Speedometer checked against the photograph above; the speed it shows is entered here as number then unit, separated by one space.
65 km/h
